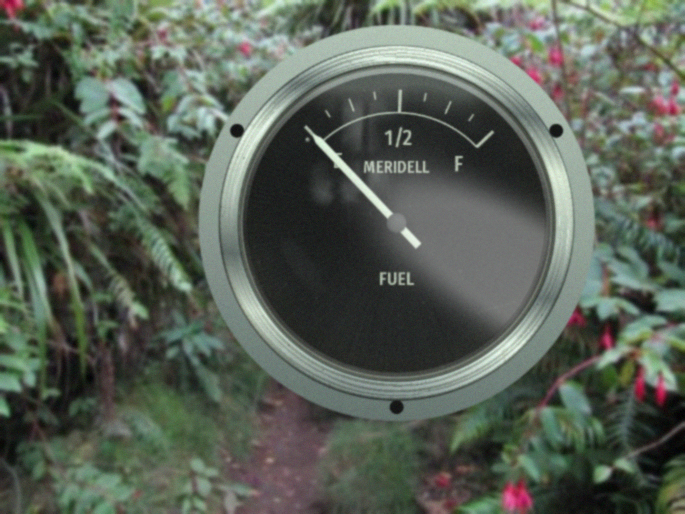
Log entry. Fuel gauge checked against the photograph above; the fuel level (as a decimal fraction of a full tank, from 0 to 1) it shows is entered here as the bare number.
0
